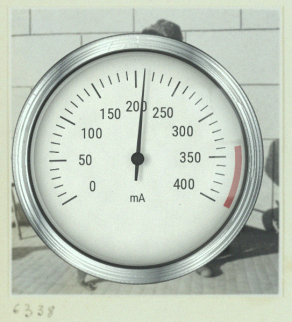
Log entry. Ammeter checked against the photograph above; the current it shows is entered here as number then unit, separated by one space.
210 mA
